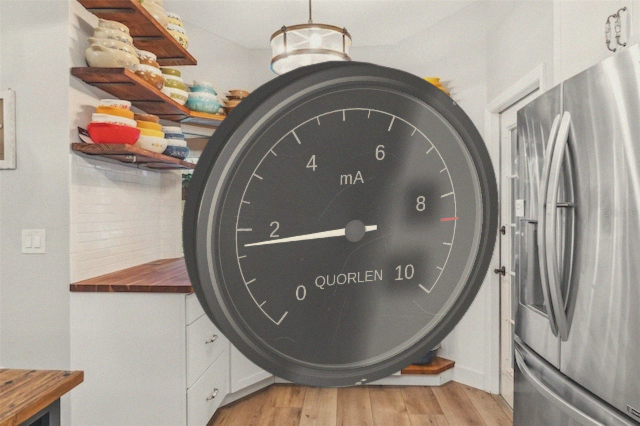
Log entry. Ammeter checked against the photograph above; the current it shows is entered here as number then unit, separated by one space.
1.75 mA
